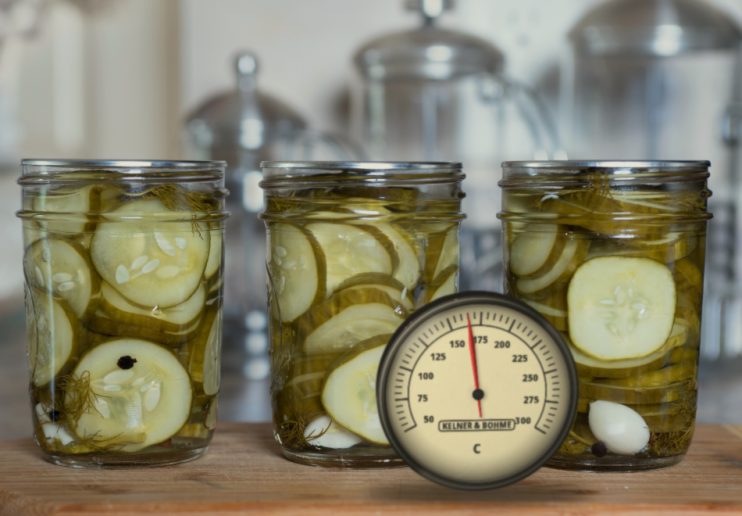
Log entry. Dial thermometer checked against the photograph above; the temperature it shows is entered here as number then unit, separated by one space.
165 °C
